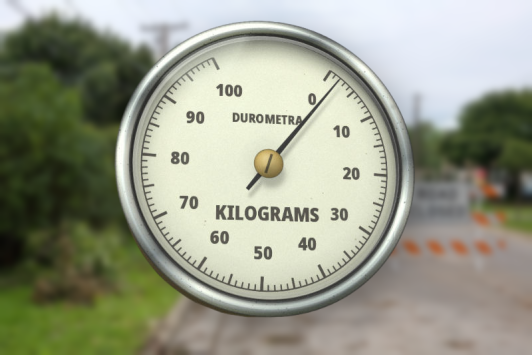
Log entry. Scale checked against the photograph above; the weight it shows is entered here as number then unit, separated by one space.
2 kg
